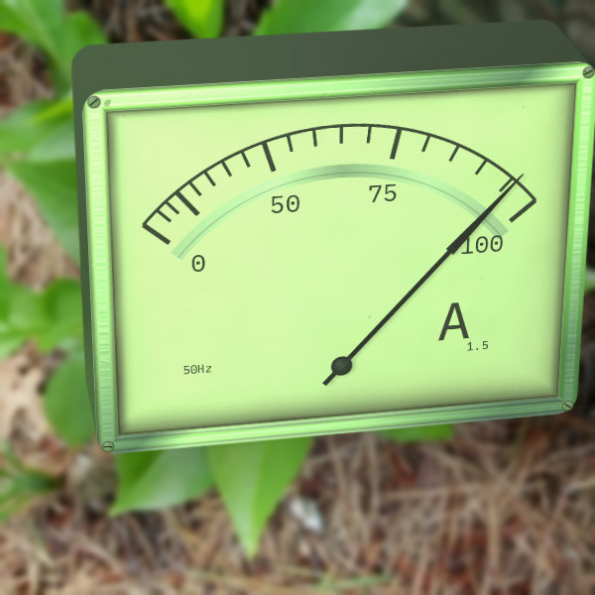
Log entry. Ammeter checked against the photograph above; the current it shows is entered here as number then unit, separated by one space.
95 A
